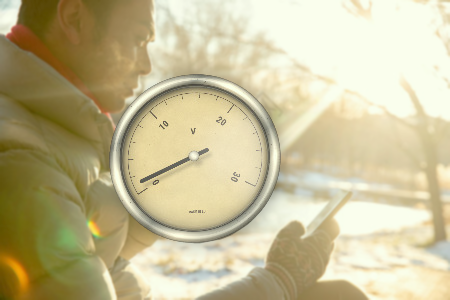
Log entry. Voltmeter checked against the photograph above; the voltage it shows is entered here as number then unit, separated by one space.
1 V
